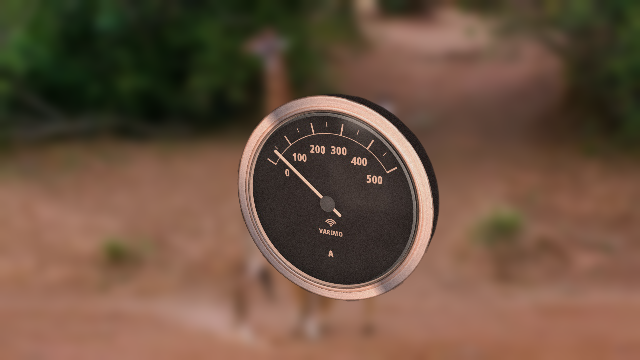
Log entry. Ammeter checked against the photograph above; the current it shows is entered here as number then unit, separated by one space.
50 A
